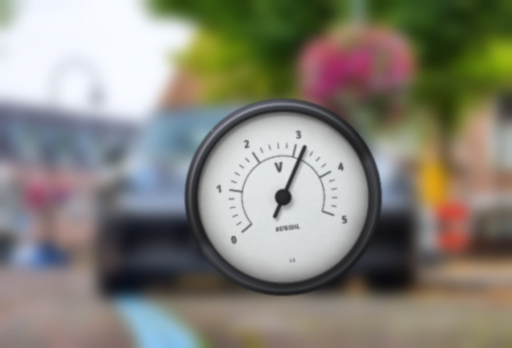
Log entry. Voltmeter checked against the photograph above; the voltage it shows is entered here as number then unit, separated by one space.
3.2 V
